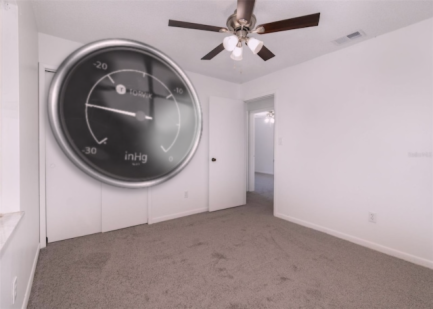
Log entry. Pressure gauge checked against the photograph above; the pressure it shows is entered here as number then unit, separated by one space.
-25 inHg
